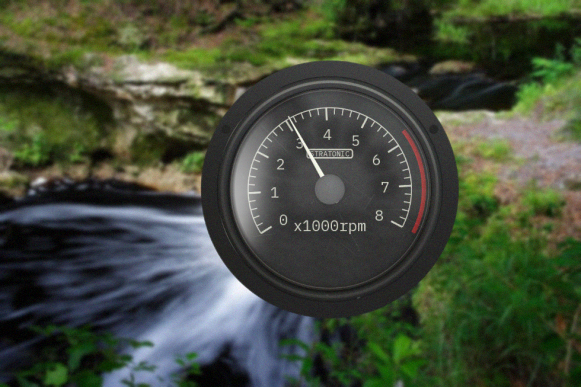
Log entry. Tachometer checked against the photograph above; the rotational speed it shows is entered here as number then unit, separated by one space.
3100 rpm
